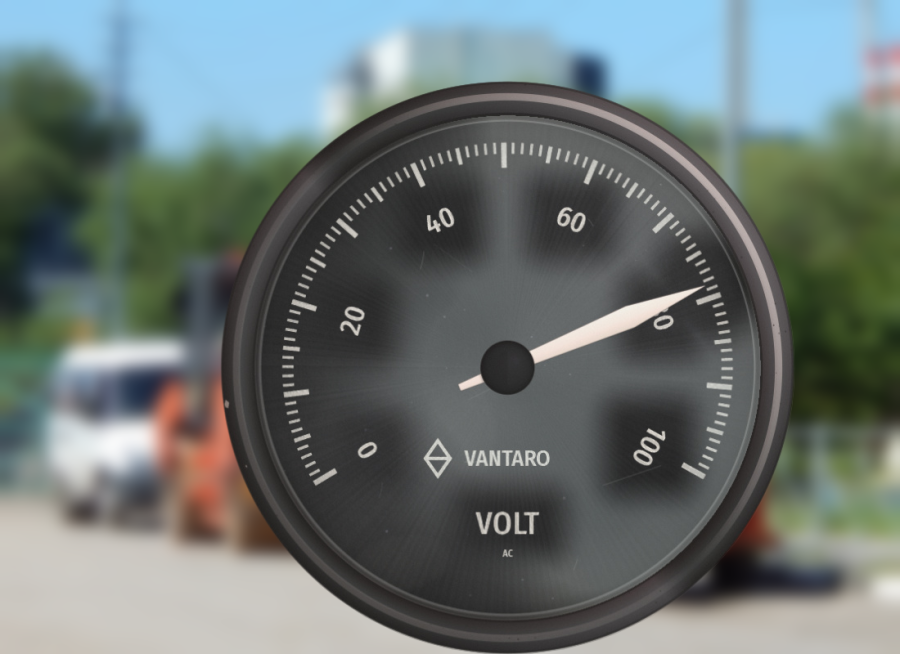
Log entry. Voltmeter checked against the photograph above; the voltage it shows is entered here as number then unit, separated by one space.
78.5 V
